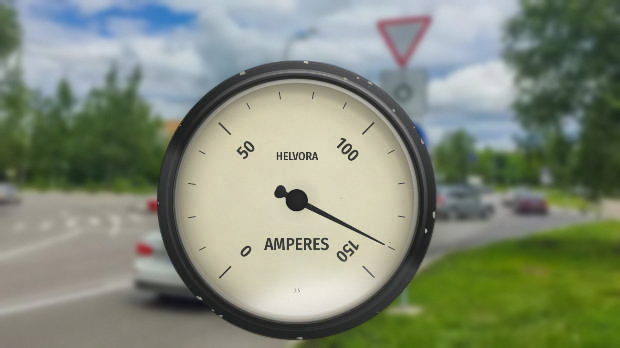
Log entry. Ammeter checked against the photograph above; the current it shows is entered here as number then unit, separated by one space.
140 A
